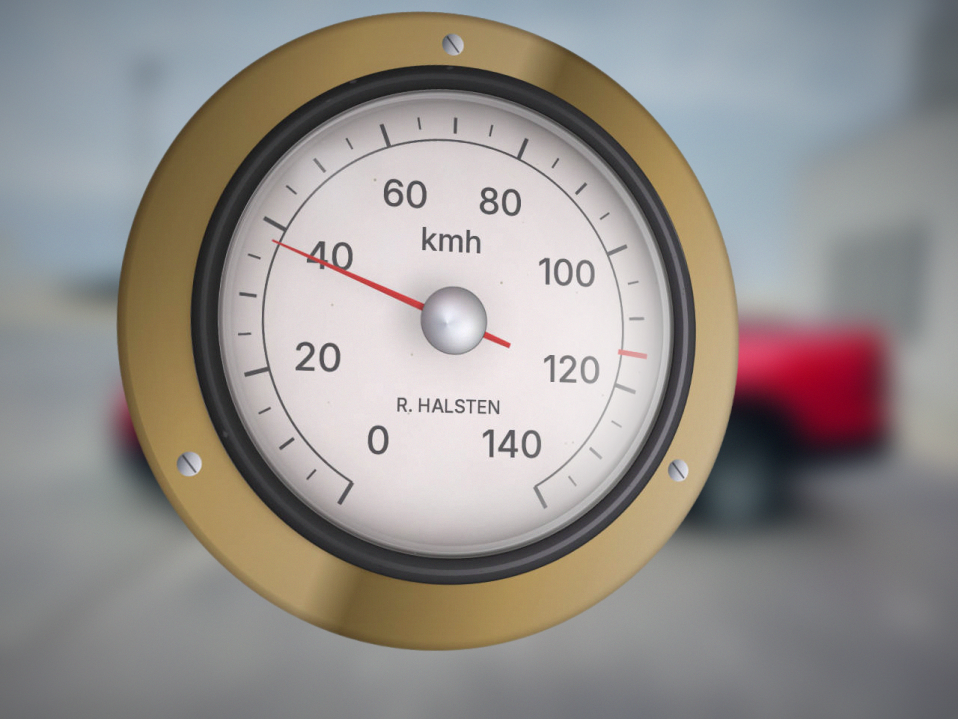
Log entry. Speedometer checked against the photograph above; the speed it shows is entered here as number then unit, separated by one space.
37.5 km/h
